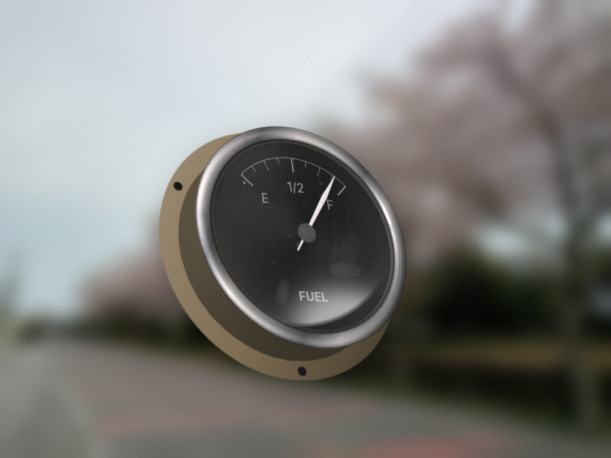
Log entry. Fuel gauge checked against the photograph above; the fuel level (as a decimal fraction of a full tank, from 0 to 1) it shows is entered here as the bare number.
0.875
